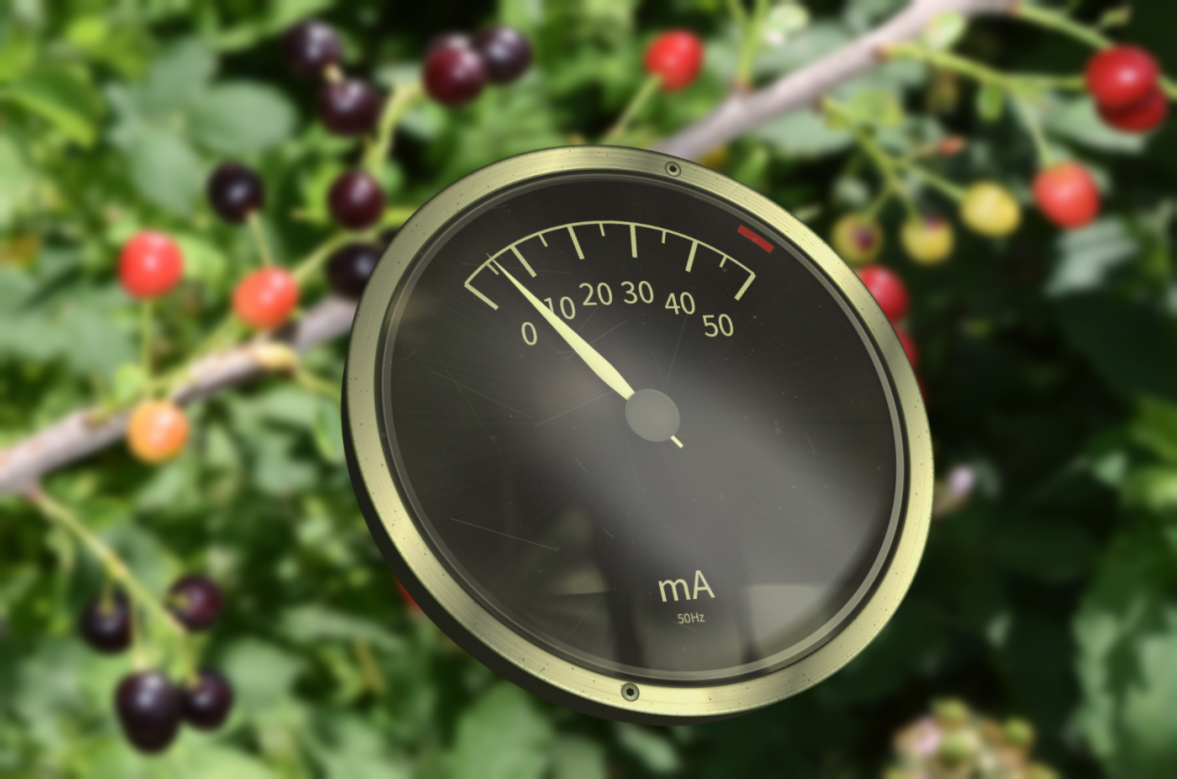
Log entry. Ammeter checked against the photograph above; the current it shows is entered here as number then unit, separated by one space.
5 mA
